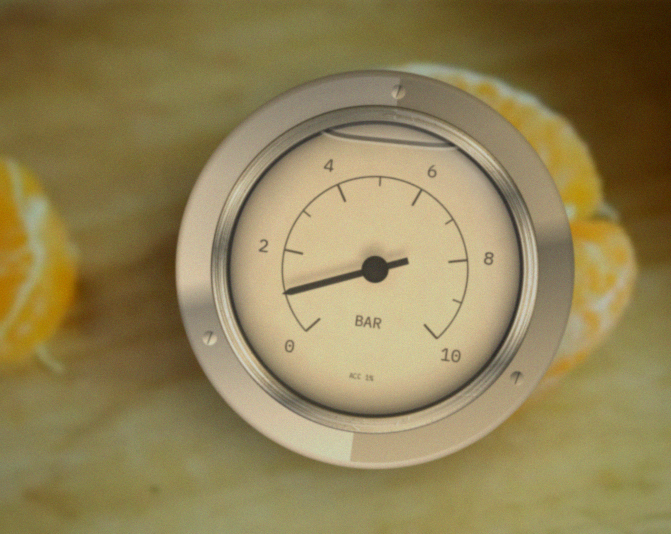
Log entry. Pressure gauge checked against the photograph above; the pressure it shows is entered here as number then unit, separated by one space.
1 bar
